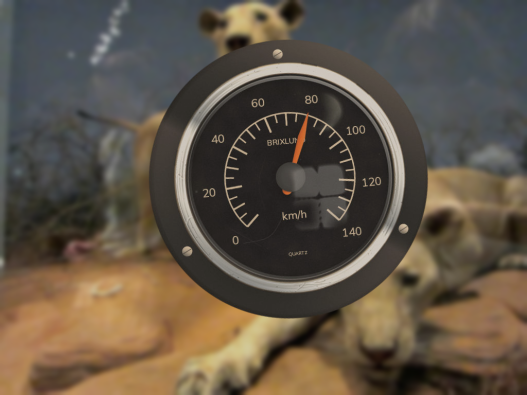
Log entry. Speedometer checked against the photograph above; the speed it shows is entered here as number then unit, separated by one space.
80 km/h
